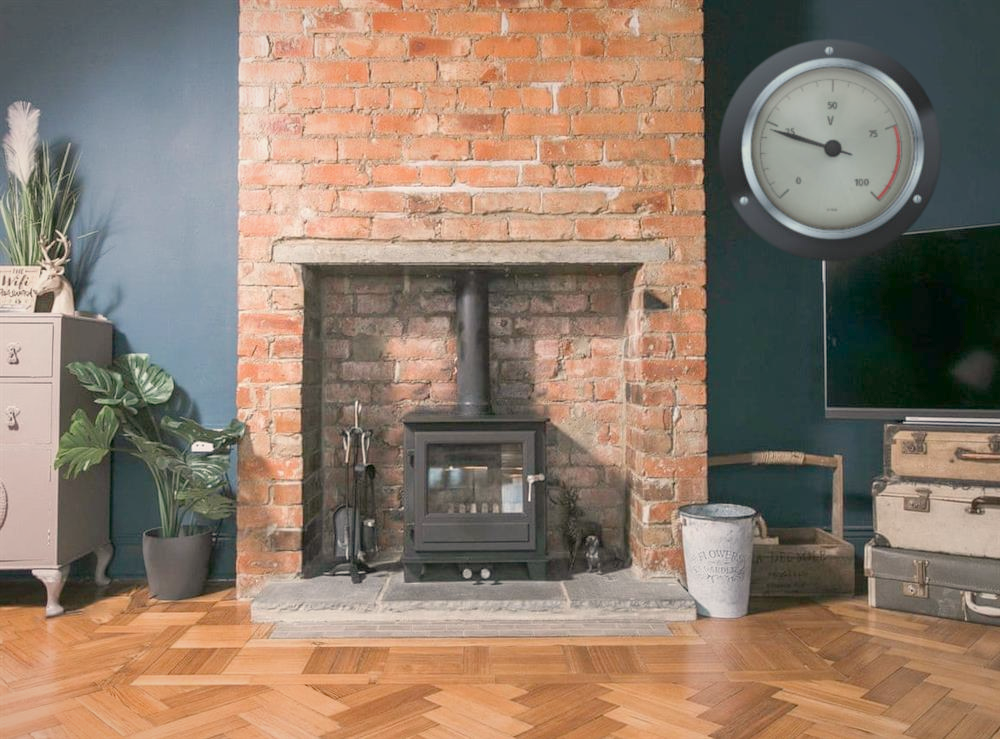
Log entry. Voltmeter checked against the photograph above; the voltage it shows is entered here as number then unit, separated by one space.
22.5 V
